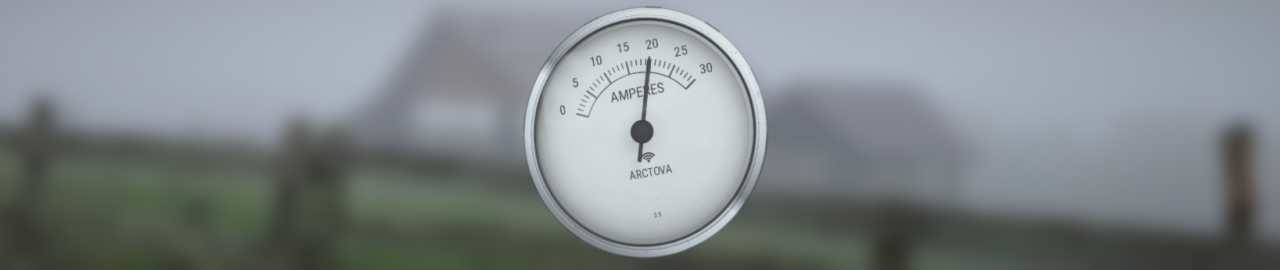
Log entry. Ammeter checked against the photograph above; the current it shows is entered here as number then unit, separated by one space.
20 A
